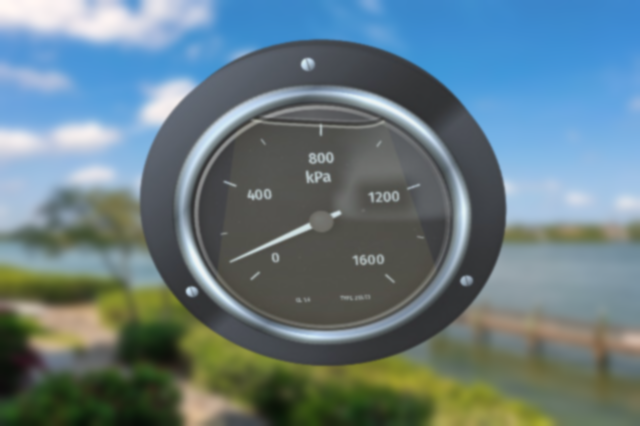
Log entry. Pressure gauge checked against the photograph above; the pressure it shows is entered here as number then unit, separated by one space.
100 kPa
